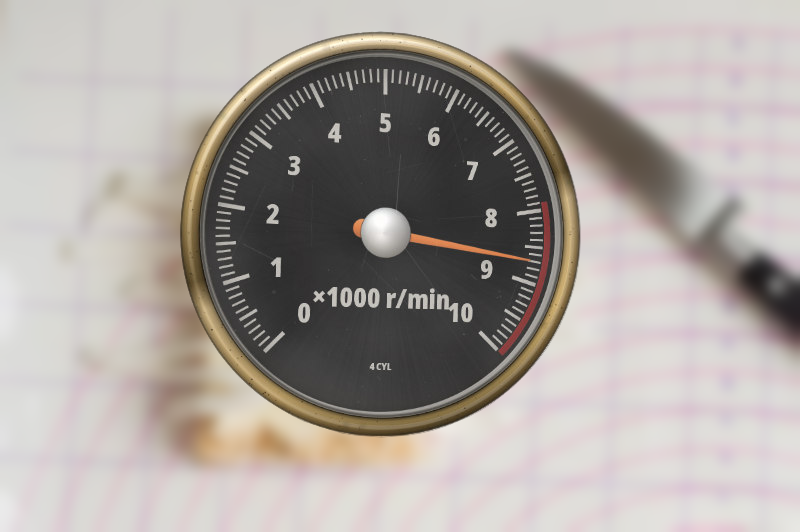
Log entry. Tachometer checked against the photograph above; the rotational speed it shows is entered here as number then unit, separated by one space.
8700 rpm
